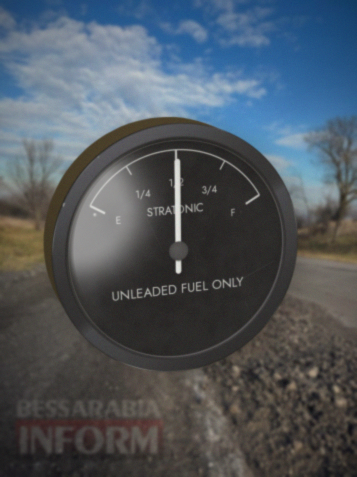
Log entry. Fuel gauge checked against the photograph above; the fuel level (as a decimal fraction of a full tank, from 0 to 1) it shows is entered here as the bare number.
0.5
